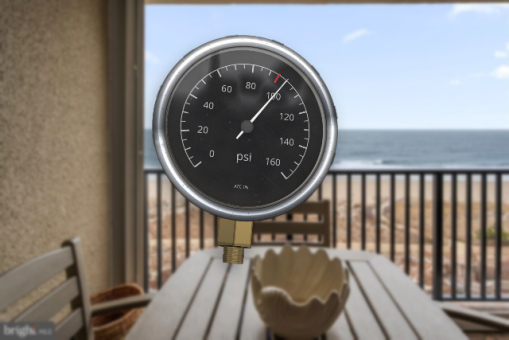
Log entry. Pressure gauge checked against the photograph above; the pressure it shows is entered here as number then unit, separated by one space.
100 psi
